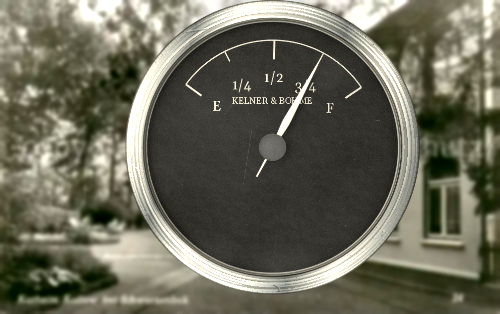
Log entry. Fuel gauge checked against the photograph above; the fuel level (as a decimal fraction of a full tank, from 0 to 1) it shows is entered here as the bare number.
0.75
